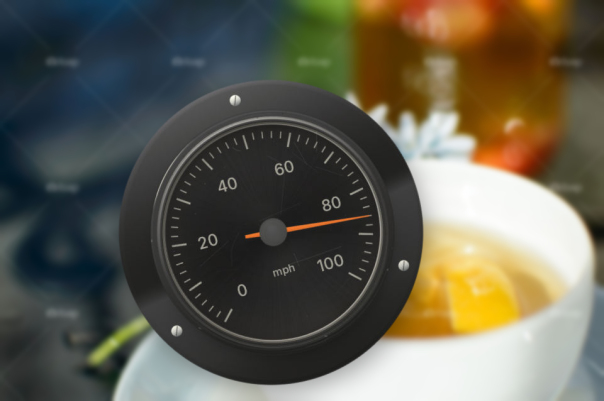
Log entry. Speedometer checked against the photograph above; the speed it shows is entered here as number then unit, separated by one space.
86 mph
